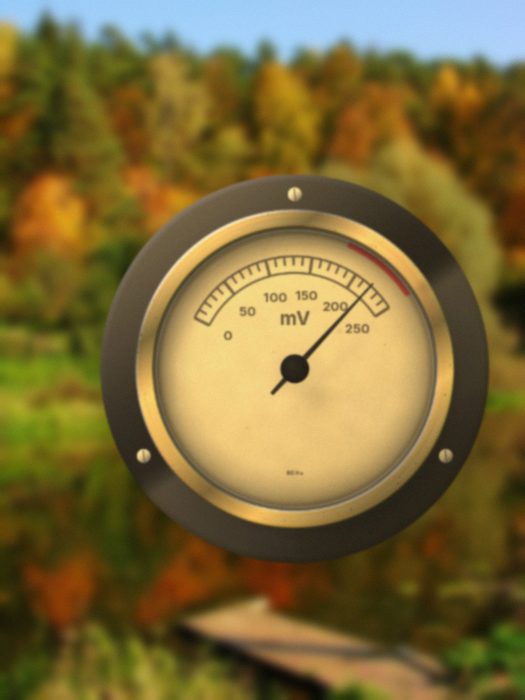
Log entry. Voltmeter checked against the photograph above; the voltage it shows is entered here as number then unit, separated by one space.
220 mV
